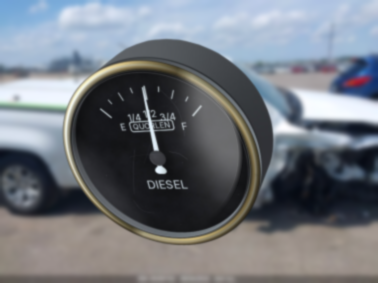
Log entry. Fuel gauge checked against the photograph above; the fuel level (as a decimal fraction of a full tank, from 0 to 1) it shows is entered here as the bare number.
0.5
